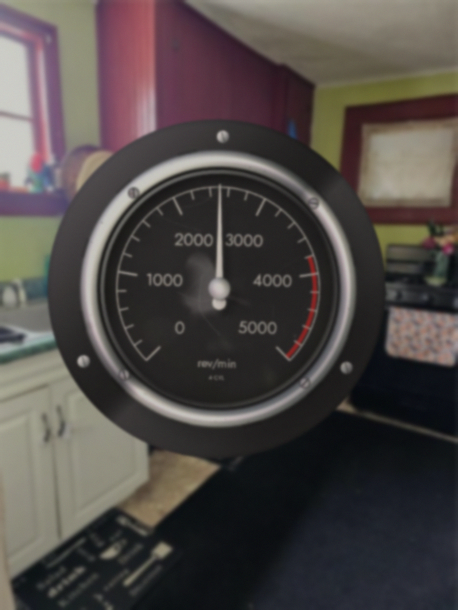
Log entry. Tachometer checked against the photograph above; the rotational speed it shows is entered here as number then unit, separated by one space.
2500 rpm
